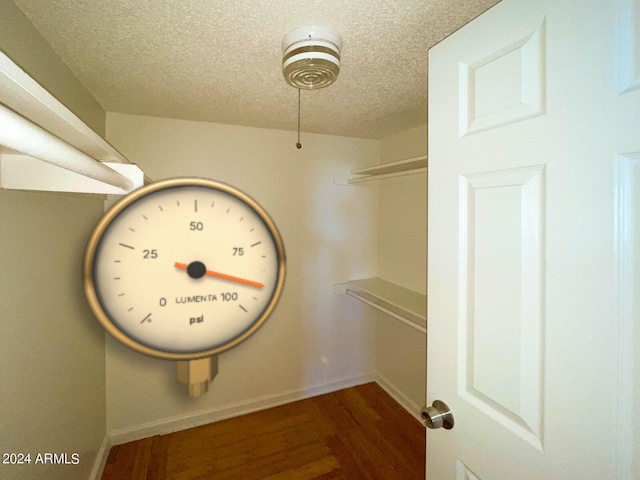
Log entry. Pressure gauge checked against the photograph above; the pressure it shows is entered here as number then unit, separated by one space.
90 psi
